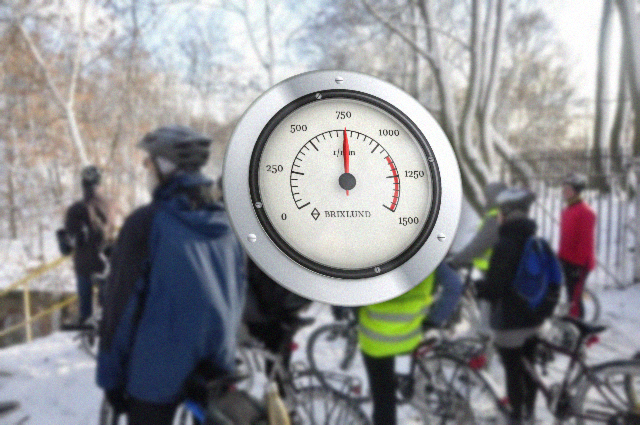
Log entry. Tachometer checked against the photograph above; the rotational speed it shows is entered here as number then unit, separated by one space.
750 rpm
